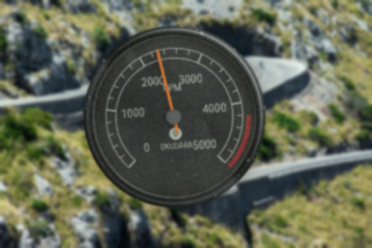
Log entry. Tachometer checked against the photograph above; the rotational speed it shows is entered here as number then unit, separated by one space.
2300 rpm
